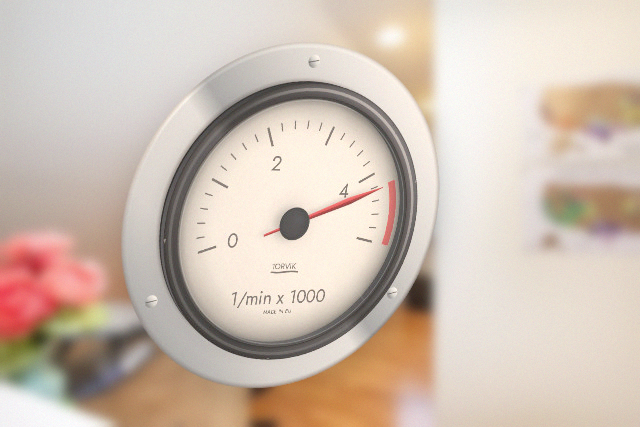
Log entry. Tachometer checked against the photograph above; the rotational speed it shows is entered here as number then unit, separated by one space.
4200 rpm
